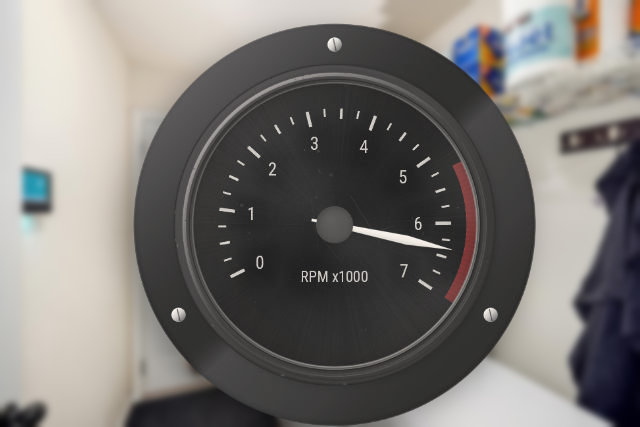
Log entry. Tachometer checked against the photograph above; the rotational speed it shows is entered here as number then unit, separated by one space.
6375 rpm
